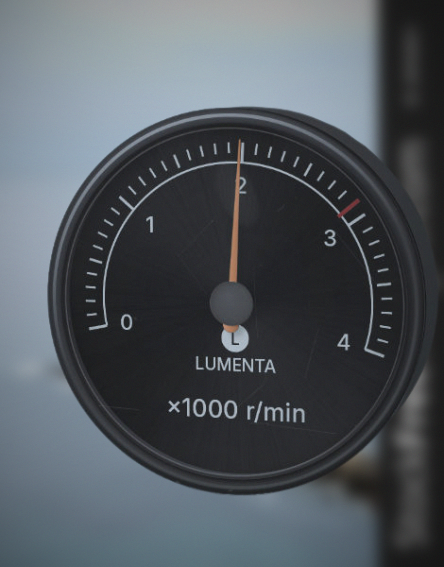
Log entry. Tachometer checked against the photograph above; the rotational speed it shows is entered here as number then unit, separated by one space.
2000 rpm
